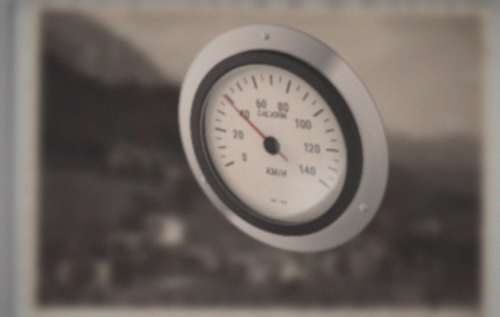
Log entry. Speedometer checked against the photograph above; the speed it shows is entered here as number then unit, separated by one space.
40 km/h
